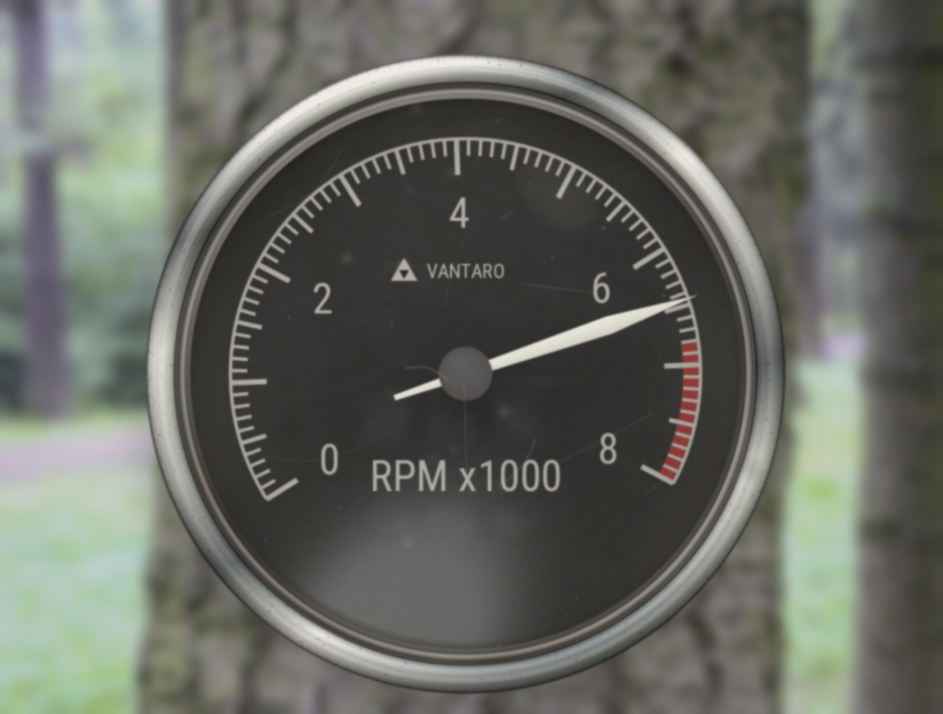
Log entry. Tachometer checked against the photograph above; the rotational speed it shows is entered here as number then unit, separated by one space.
6450 rpm
